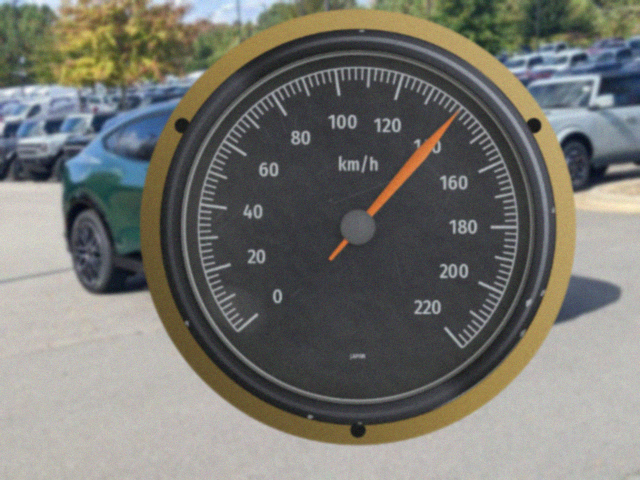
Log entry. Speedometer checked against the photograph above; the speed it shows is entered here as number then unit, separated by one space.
140 km/h
